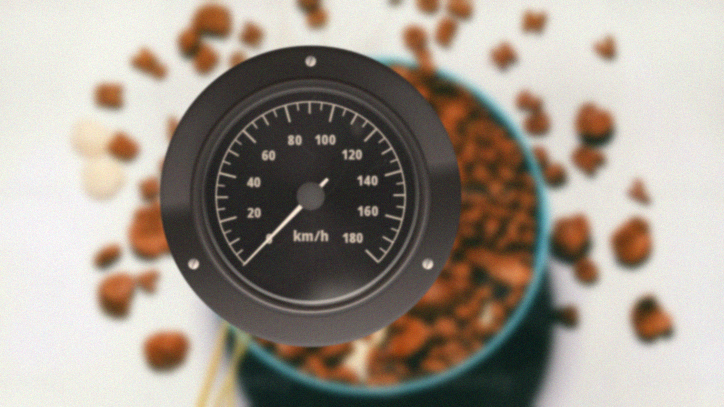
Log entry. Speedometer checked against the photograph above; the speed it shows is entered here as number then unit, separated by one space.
0 km/h
